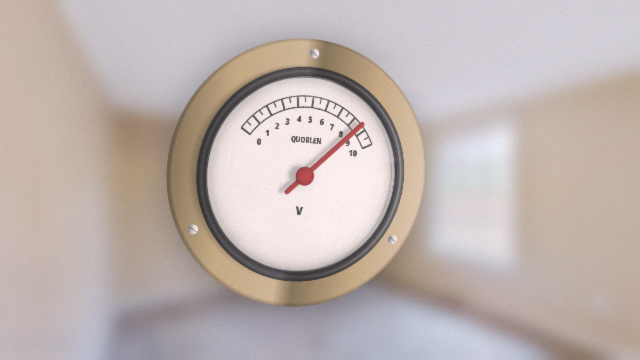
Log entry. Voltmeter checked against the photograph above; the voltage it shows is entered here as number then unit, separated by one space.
8.5 V
